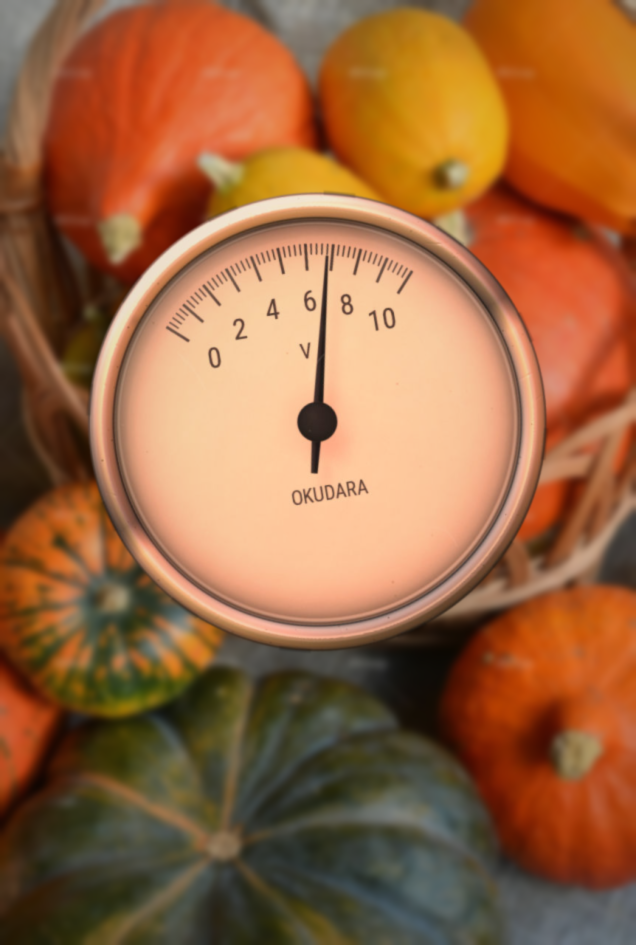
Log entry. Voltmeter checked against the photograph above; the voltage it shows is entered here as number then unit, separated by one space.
6.8 V
